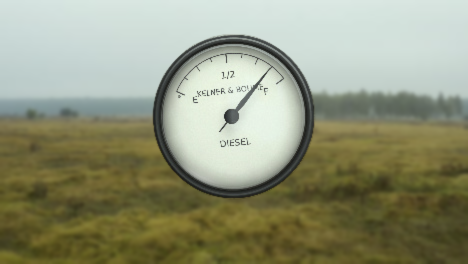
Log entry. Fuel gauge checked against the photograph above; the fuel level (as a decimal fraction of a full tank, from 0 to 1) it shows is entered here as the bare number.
0.875
